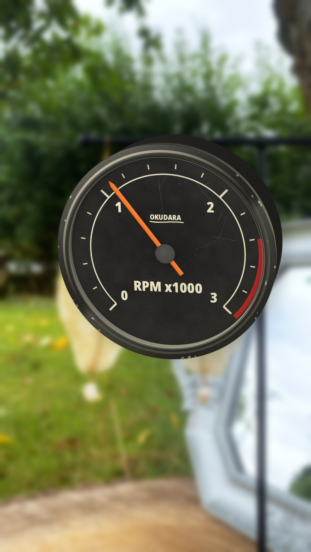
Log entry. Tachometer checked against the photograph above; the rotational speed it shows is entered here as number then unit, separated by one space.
1100 rpm
